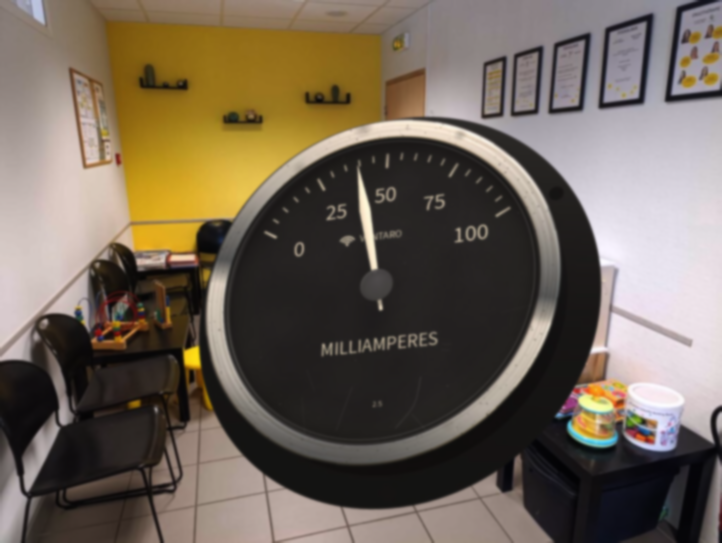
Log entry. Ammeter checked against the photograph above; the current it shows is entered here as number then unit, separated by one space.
40 mA
